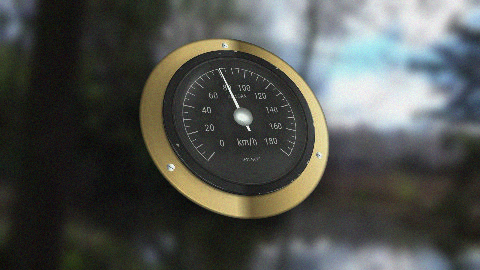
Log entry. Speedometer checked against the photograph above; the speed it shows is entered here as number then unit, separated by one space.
80 km/h
